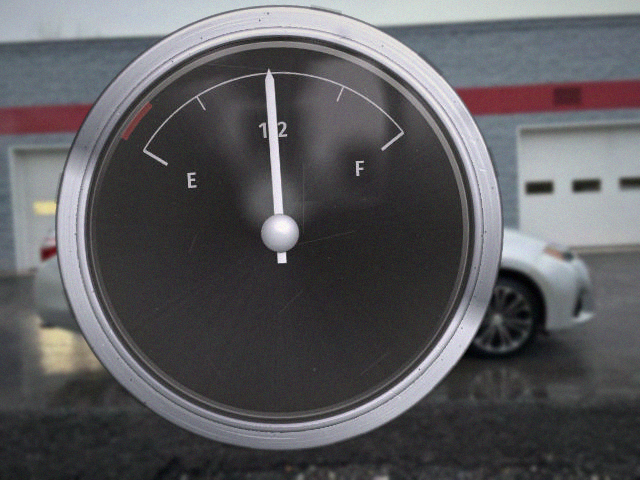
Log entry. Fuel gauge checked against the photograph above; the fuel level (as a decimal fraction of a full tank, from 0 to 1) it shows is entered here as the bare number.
0.5
